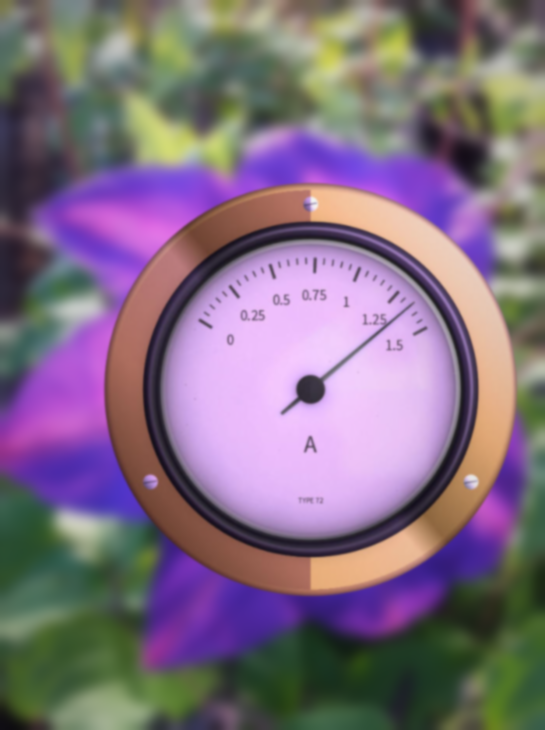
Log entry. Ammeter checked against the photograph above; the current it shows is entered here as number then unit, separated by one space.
1.35 A
